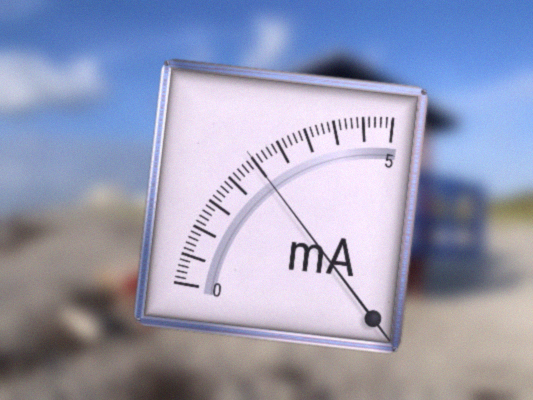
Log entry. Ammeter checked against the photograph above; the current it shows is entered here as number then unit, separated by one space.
2.5 mA
